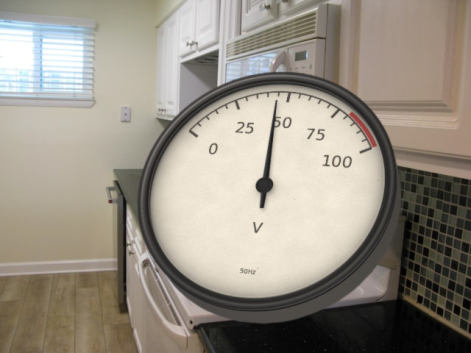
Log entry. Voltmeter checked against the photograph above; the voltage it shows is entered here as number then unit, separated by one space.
45 V
